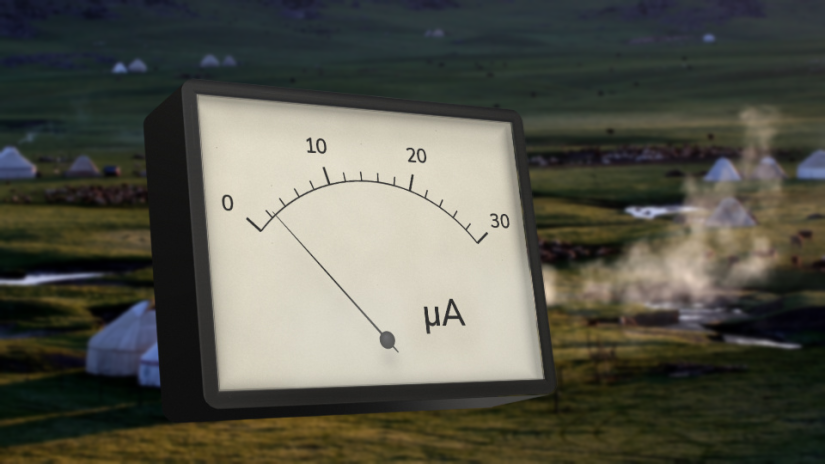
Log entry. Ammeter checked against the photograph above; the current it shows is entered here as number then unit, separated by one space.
2 µA
